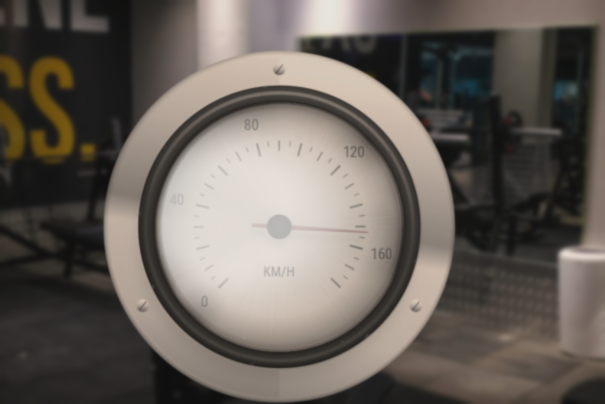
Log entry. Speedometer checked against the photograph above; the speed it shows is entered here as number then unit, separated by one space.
152.5 km/h
